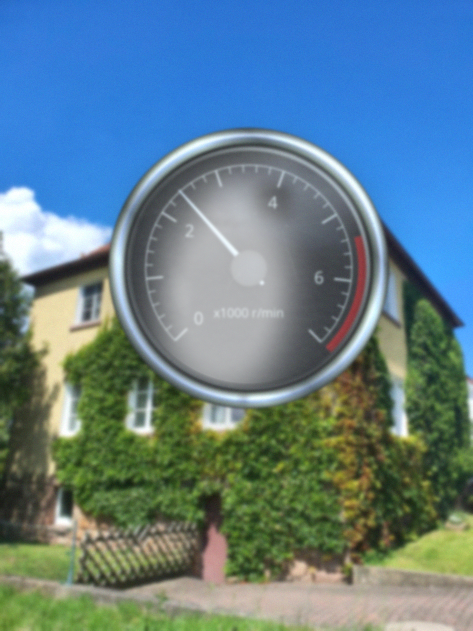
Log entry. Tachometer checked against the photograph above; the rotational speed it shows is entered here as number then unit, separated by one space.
2400 rpm
